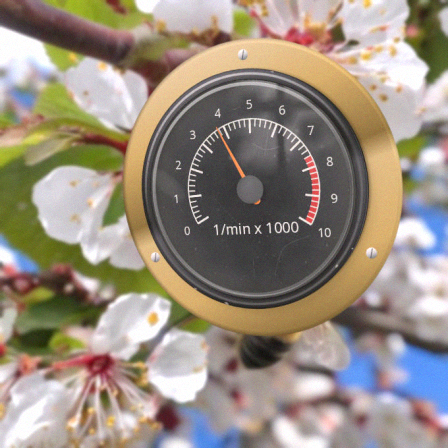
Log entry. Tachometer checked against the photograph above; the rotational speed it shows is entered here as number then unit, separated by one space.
3800 rpm
